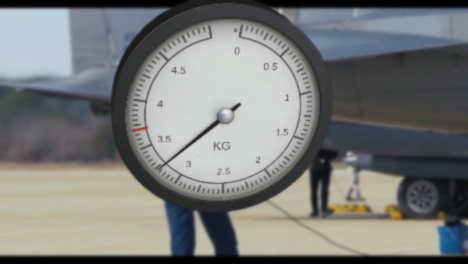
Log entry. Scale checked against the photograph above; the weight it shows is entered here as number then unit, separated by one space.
3.25 kg
